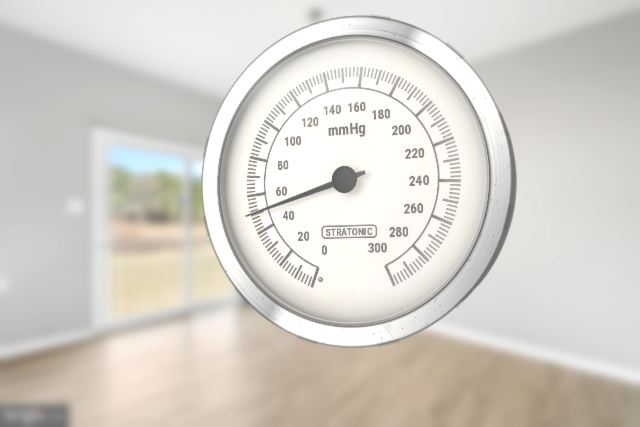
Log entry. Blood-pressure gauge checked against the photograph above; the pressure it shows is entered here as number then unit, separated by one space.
50 mmHg
